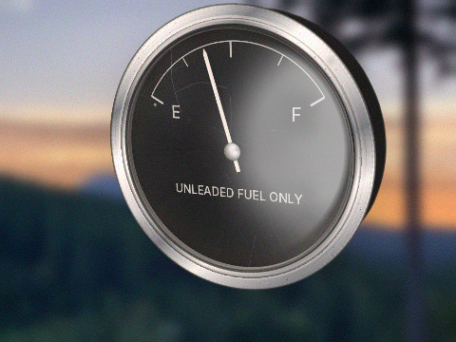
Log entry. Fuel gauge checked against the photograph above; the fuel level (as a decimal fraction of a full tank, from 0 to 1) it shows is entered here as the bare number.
0.375
